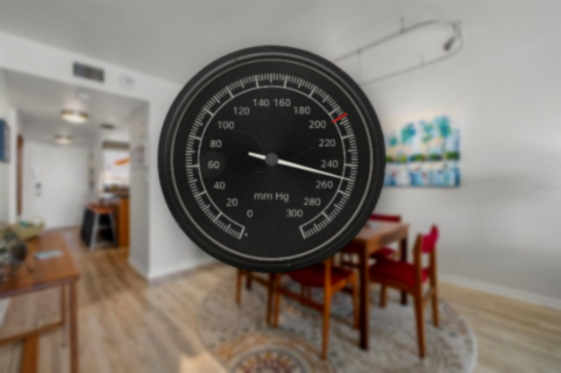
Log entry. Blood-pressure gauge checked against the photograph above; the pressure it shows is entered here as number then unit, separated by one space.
250 mmHg
